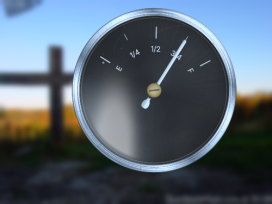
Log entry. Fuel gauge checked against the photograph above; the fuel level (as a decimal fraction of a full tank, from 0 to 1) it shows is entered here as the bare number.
0.75
